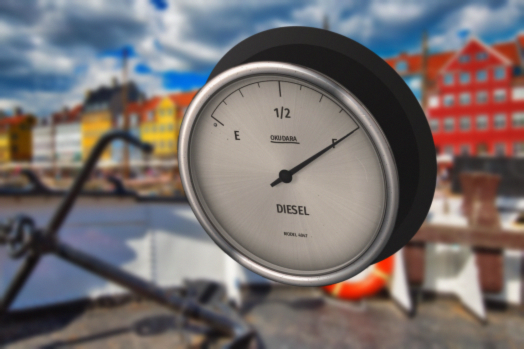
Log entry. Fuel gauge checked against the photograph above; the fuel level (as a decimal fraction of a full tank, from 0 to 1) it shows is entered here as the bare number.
1
